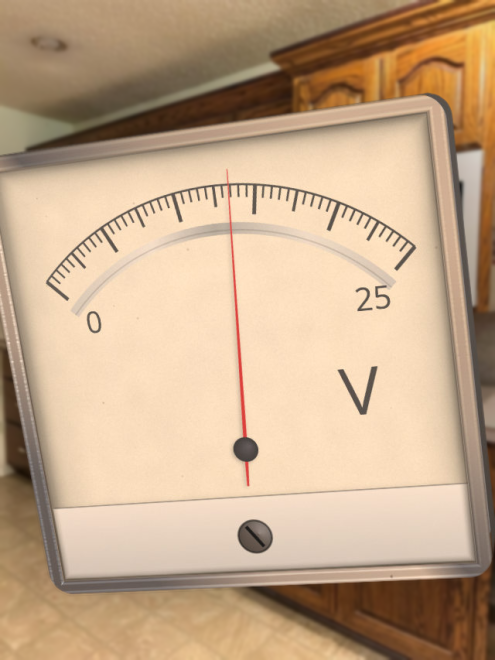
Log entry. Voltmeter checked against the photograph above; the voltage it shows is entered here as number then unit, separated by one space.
13.5 V
